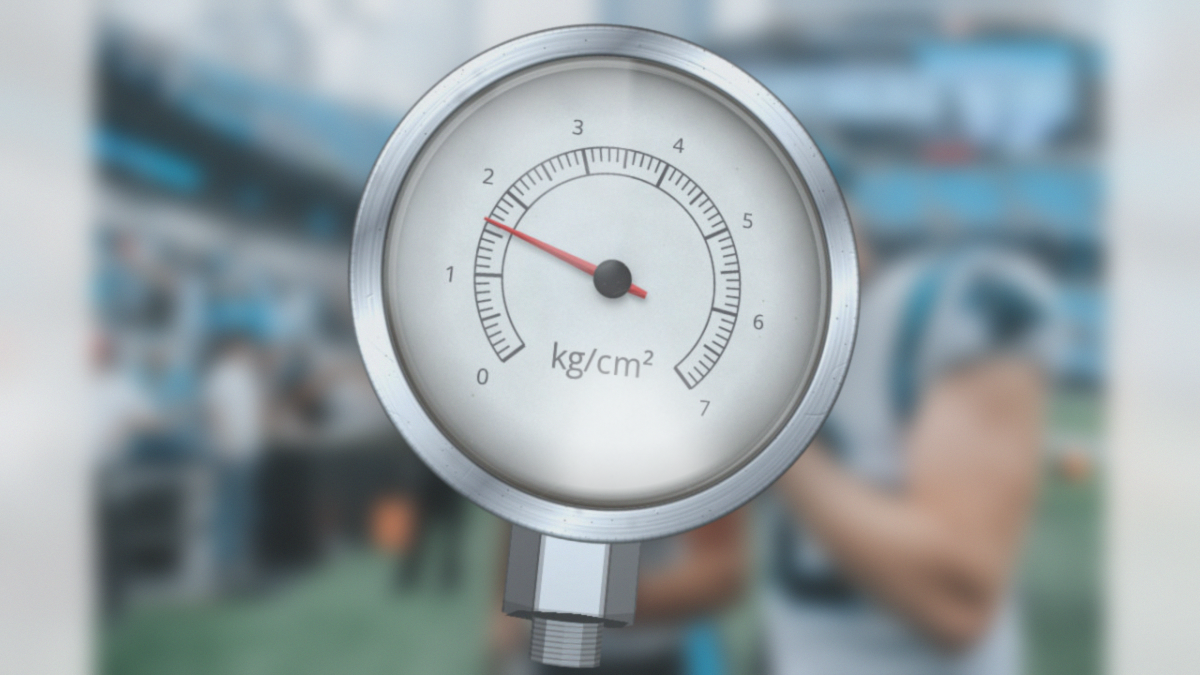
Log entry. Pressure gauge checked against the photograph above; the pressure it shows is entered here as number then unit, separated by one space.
1.6 kg/cm²
